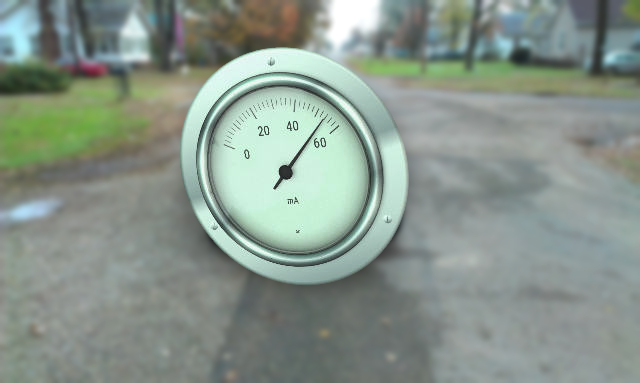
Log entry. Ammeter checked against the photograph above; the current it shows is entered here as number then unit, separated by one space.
54 mA
